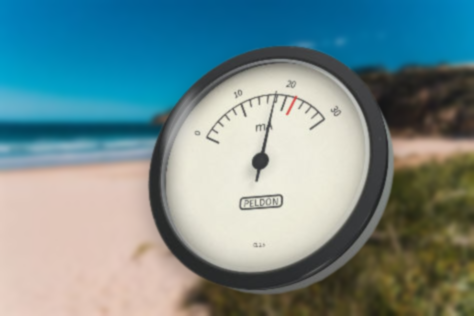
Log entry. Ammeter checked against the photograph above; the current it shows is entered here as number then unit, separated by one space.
18 mA
